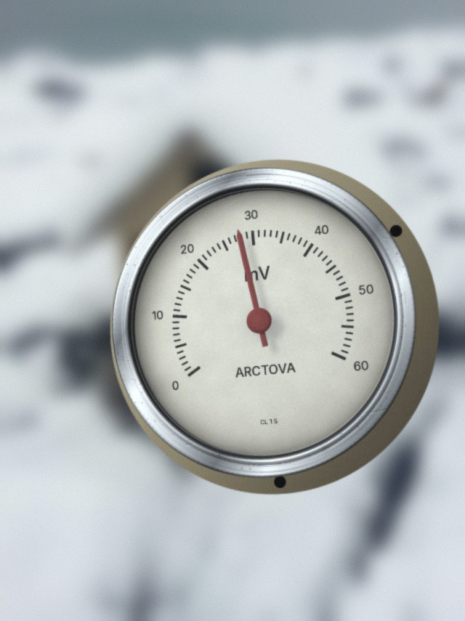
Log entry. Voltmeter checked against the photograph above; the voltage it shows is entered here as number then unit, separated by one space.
28 mV
